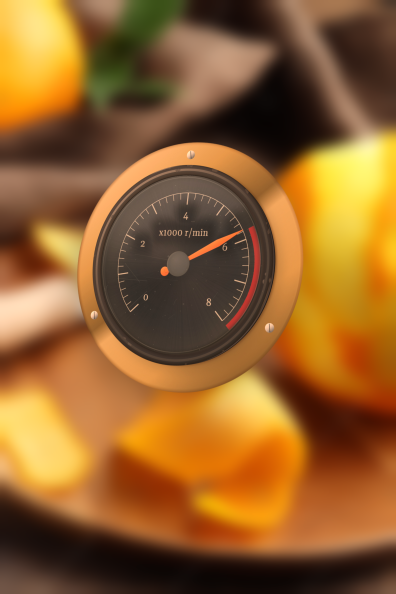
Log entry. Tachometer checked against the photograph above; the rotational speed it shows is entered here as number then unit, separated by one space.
5800 rpm
